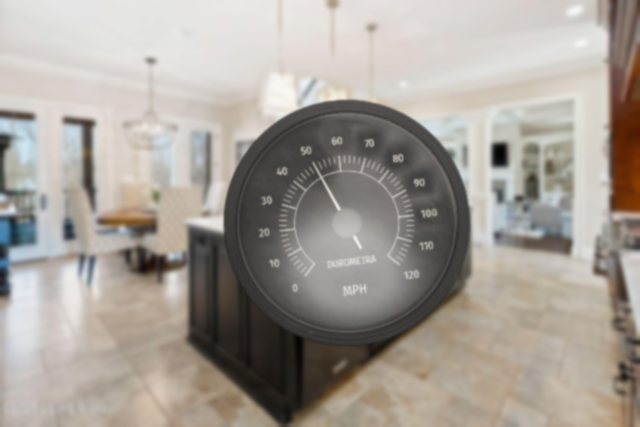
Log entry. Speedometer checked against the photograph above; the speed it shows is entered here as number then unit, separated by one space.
50 mph
